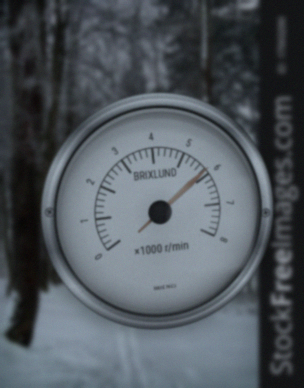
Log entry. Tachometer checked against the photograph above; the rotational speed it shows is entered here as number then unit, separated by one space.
5800 rpm
